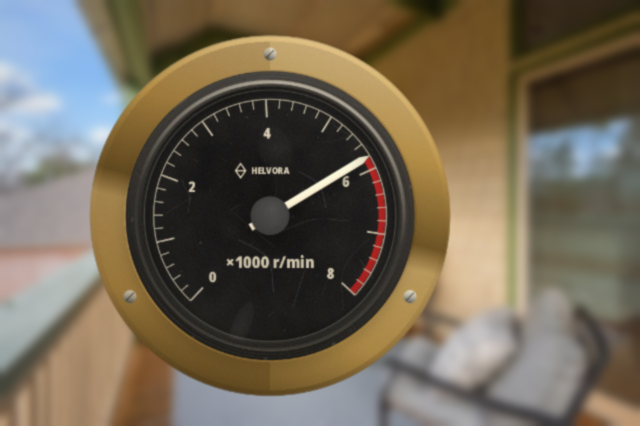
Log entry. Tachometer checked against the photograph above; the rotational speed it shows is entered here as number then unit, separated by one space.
5800 rpm
